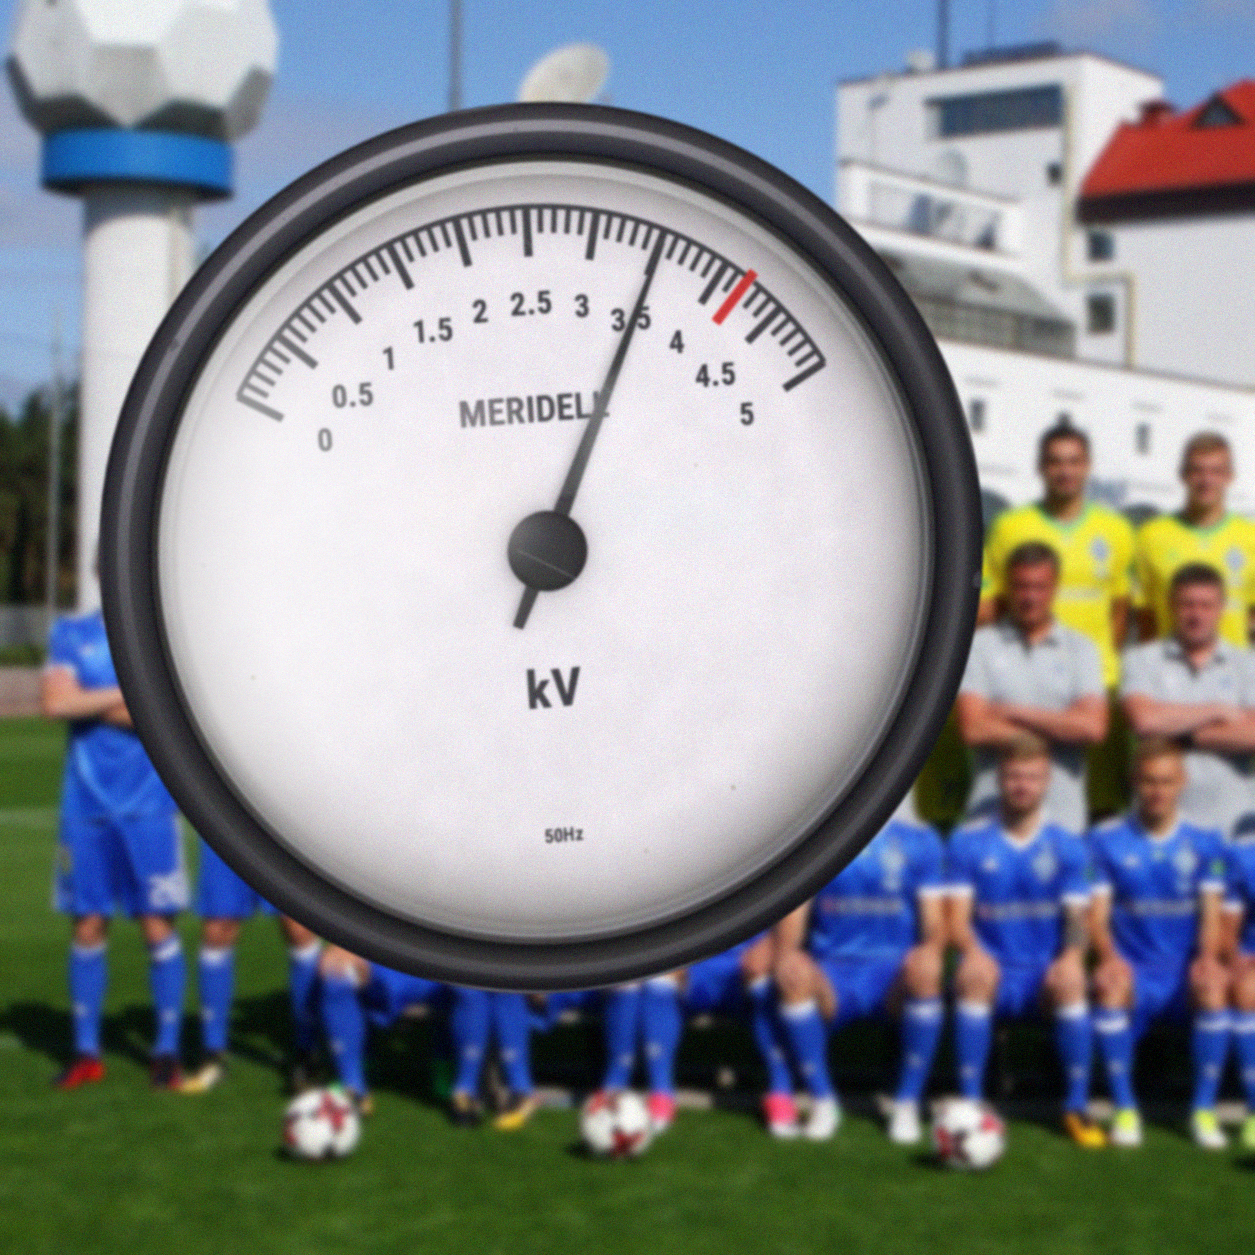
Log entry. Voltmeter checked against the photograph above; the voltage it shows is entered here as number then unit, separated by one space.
3.5 kV
